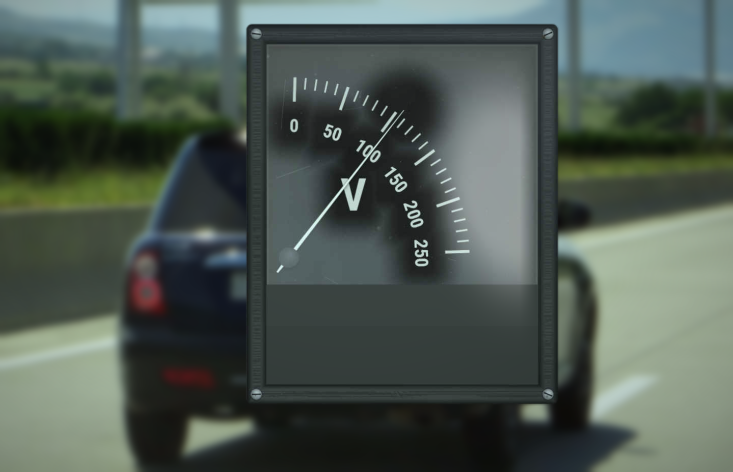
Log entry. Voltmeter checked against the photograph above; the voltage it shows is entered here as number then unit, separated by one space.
105 V
